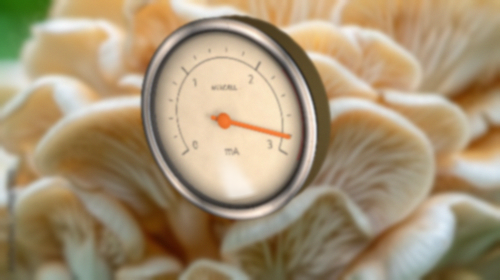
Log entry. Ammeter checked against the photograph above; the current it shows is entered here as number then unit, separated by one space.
2.8 mA
